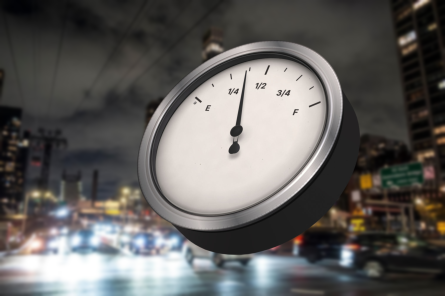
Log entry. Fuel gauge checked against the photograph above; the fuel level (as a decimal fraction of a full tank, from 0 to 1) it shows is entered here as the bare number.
0.375
